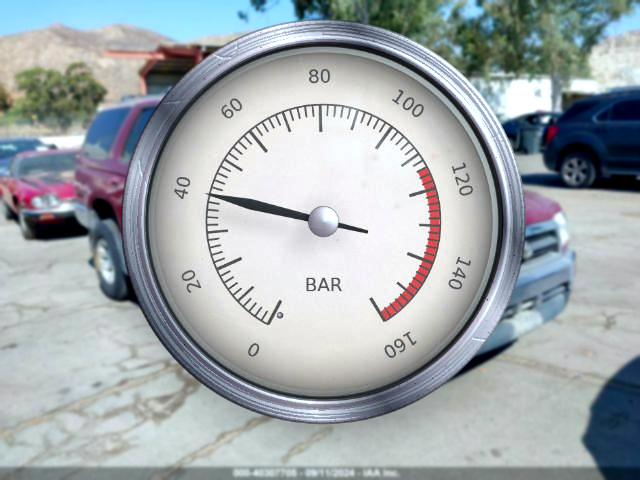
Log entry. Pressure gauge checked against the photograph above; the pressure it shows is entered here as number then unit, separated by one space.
40 bar
